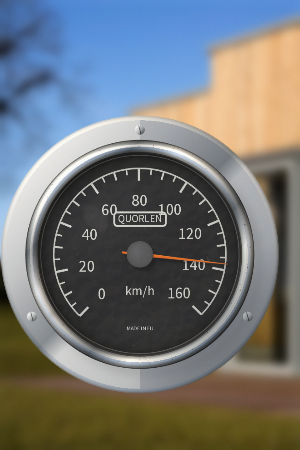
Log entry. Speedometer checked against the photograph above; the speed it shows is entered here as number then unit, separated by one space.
137.5 km/h
